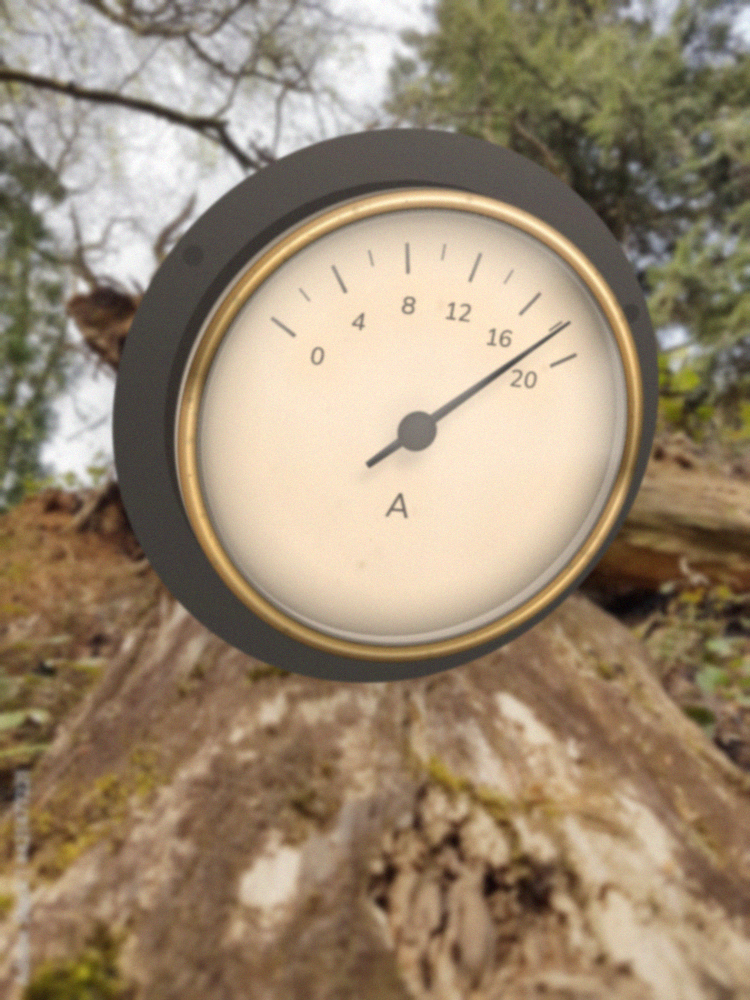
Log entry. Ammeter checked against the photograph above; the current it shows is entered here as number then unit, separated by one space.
18 A
